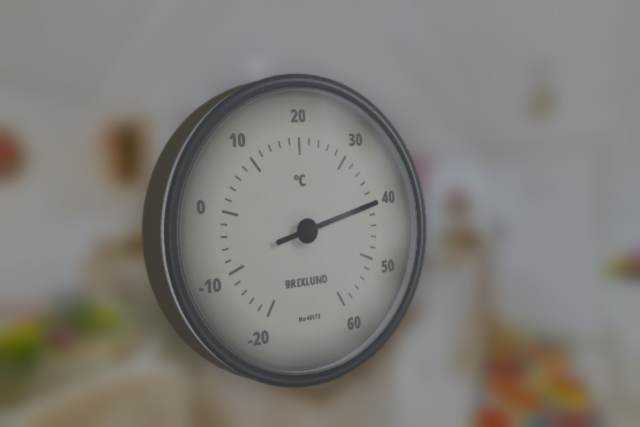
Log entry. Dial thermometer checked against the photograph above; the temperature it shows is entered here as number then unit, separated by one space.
40 °C
